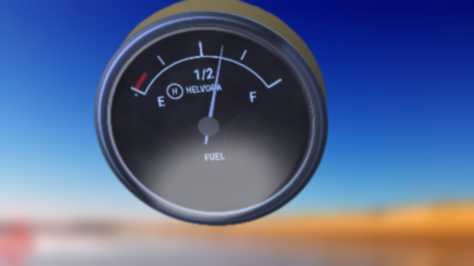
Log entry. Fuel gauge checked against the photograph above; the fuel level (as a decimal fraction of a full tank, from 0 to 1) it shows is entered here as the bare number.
0.625
